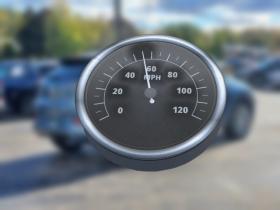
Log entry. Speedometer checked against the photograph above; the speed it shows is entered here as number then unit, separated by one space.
55 mph
